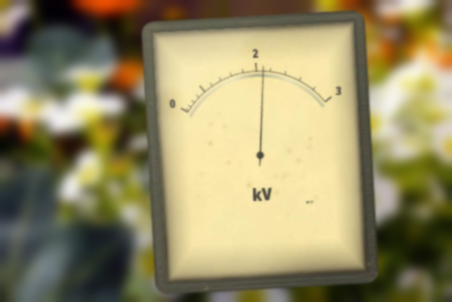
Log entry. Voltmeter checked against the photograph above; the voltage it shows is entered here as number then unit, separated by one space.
2.1 kV
